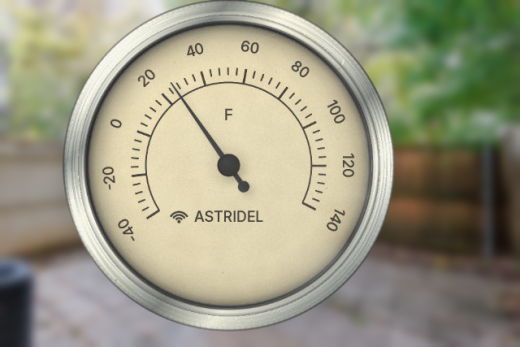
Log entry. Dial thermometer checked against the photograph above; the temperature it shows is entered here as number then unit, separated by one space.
26 °F
